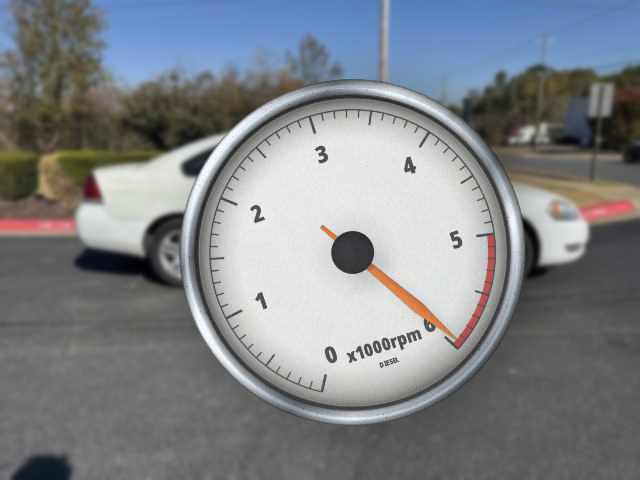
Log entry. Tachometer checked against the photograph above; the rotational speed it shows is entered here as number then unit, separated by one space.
5950 rpm
